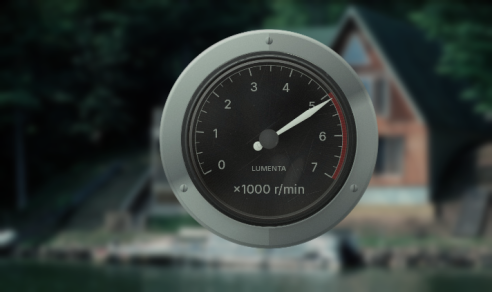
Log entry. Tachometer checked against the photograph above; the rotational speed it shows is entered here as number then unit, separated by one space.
5125 rpm
